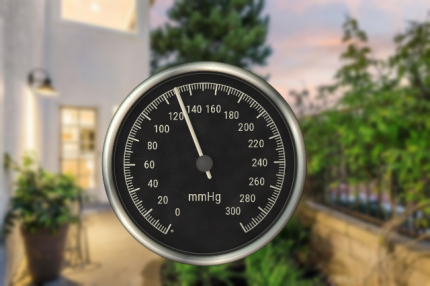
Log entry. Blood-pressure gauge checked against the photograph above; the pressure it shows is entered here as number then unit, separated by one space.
130 mmHg
